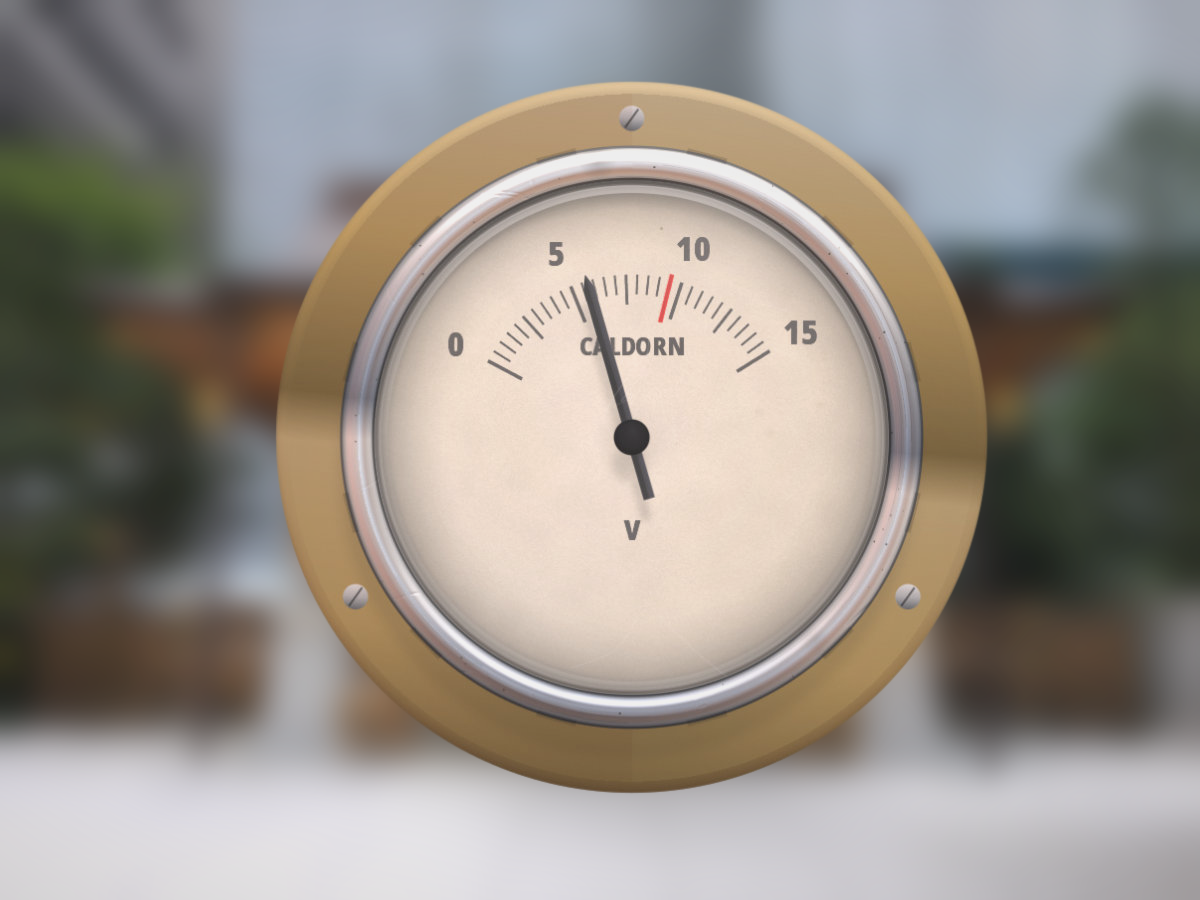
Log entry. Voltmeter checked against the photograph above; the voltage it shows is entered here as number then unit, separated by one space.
5.75 V
